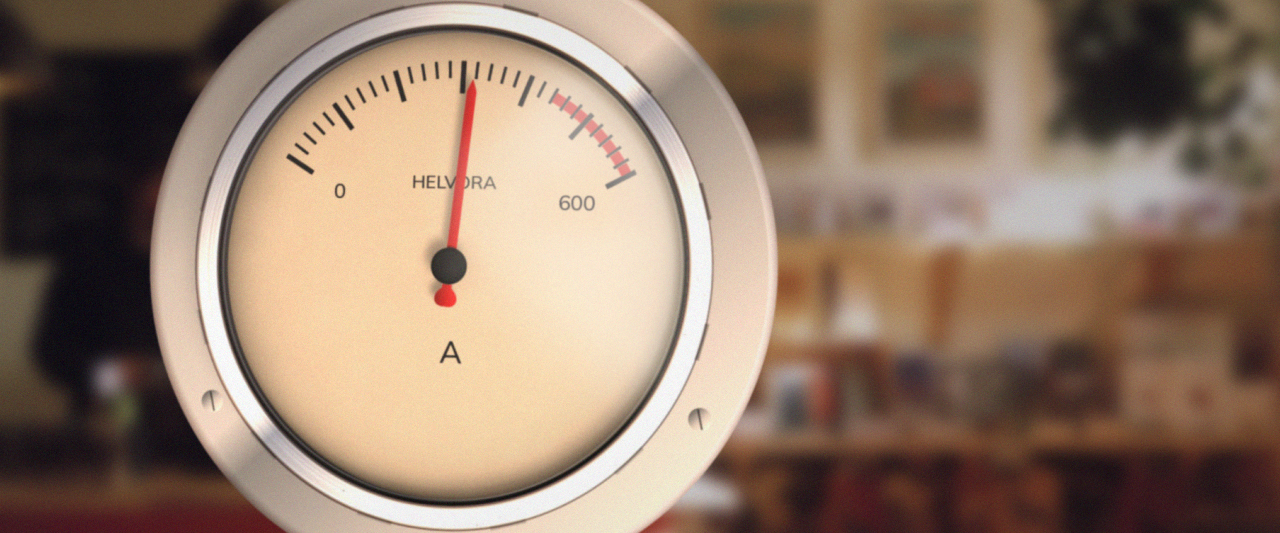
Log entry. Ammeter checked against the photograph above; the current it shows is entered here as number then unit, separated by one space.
320 A
